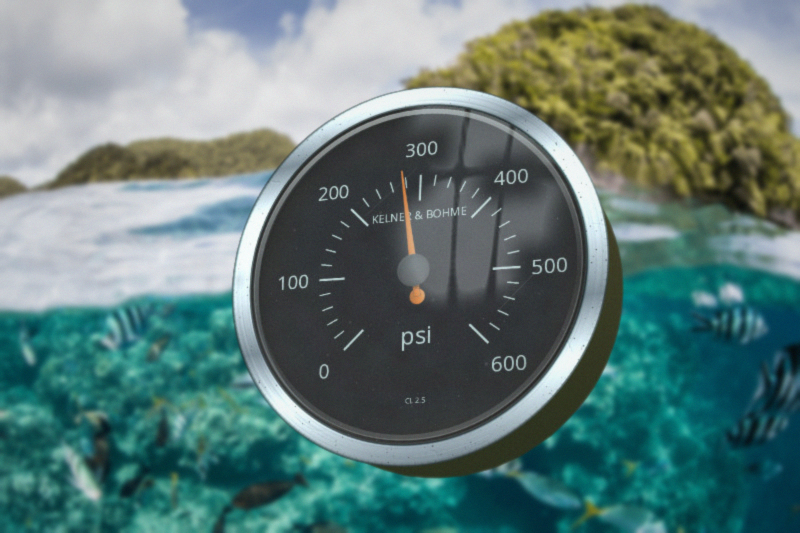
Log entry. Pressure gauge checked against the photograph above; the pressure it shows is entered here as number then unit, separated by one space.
280 psi
